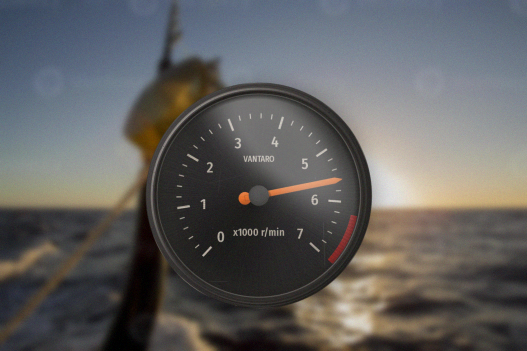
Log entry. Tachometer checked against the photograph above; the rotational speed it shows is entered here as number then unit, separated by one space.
5600 rpm
